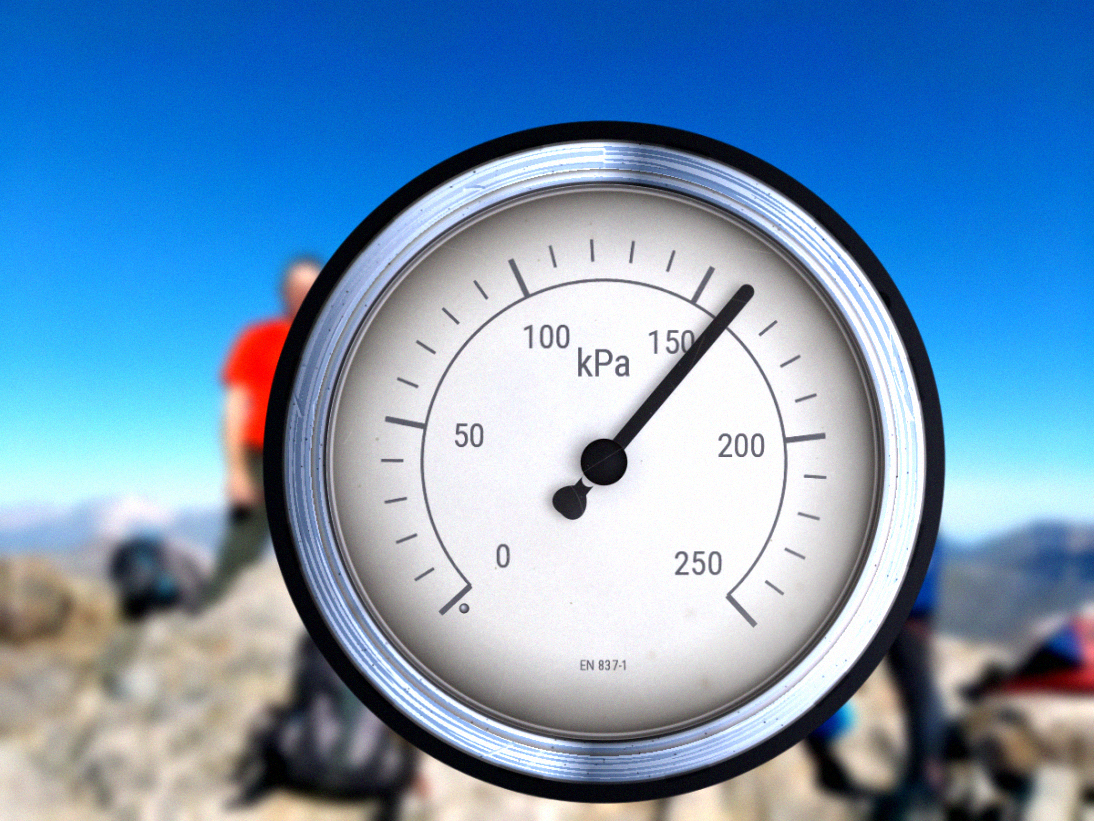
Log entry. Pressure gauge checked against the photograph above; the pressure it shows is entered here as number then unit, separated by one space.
160 kPa
